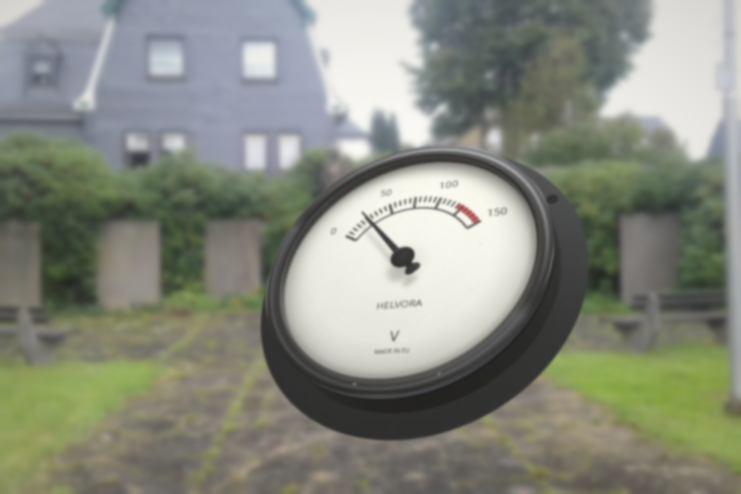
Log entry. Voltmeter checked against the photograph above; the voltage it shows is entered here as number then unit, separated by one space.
25 V
